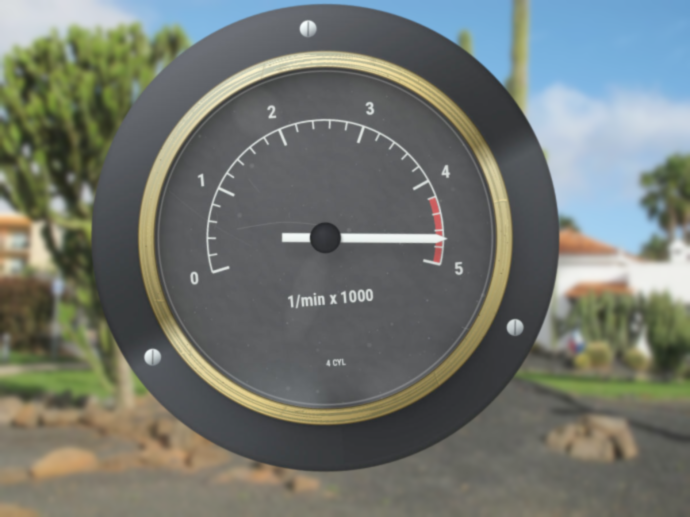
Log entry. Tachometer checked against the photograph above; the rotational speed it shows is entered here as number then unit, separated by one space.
4700 rpm
